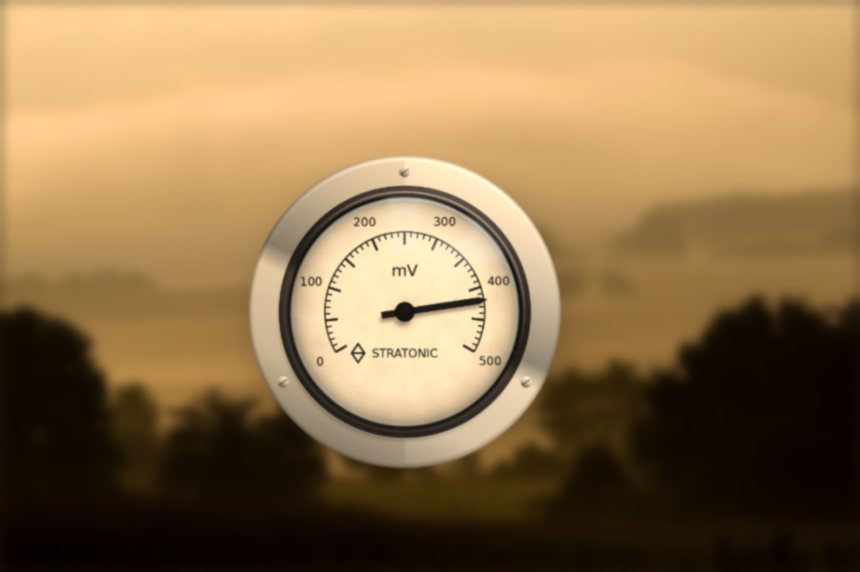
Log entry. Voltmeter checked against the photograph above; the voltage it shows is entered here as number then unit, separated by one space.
420 mV
